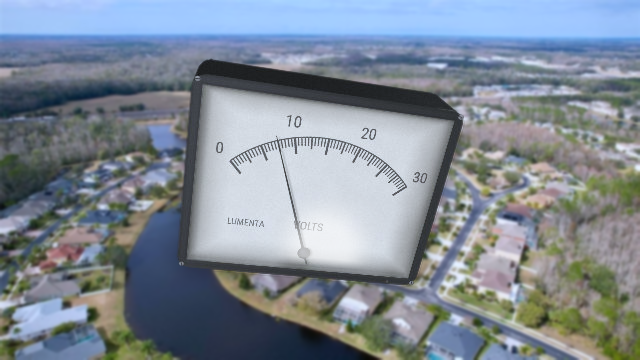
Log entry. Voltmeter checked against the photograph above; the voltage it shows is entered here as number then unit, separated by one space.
7.5 V
